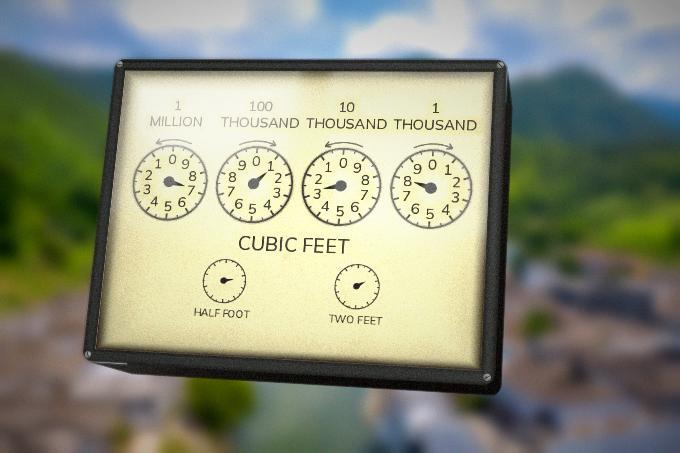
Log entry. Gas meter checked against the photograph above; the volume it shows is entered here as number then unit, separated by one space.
712800 ft³
